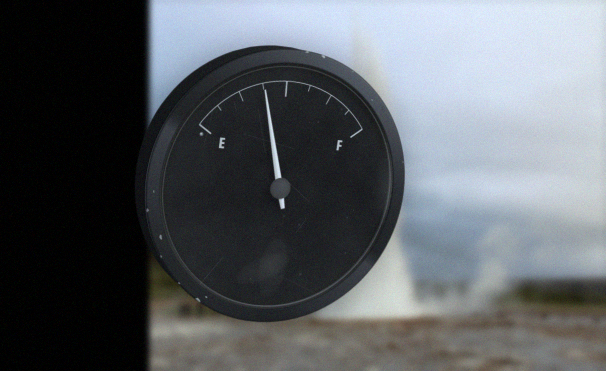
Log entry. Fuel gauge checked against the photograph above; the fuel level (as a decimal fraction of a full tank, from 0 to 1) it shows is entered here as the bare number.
0.375
